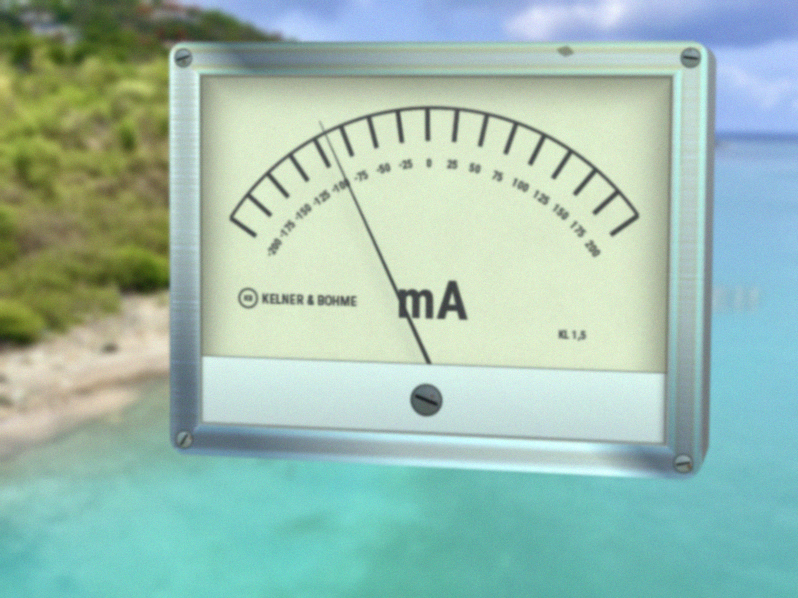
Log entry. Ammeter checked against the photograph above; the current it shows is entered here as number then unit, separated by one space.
-87.5 mA
